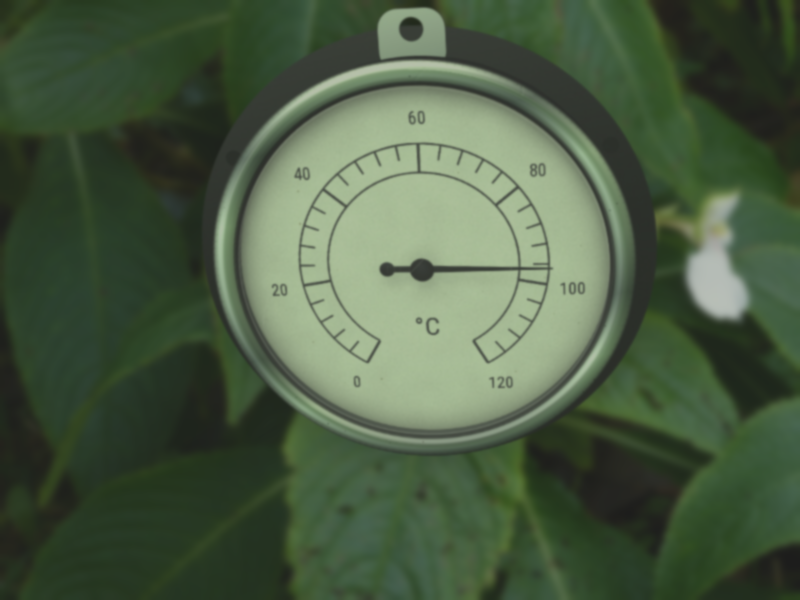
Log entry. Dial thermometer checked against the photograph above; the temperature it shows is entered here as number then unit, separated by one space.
96 °C
